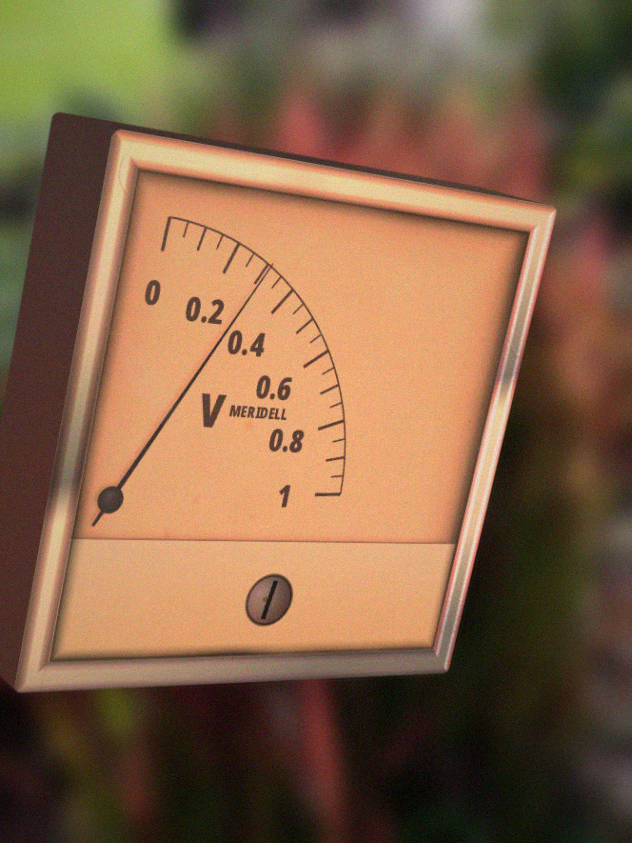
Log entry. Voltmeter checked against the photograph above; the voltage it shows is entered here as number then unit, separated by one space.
0.3 V
